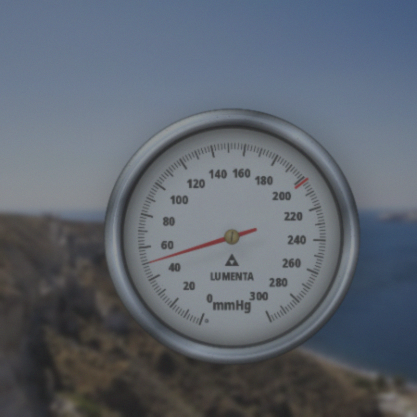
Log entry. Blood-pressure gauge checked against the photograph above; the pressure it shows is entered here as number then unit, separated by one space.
50 mmHg
